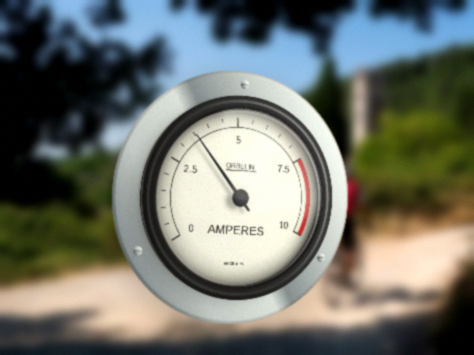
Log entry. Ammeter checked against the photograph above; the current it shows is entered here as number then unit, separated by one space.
3.5 A
